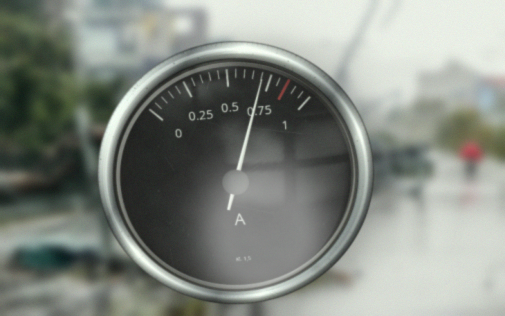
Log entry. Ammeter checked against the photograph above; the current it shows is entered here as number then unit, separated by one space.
0.7 A
